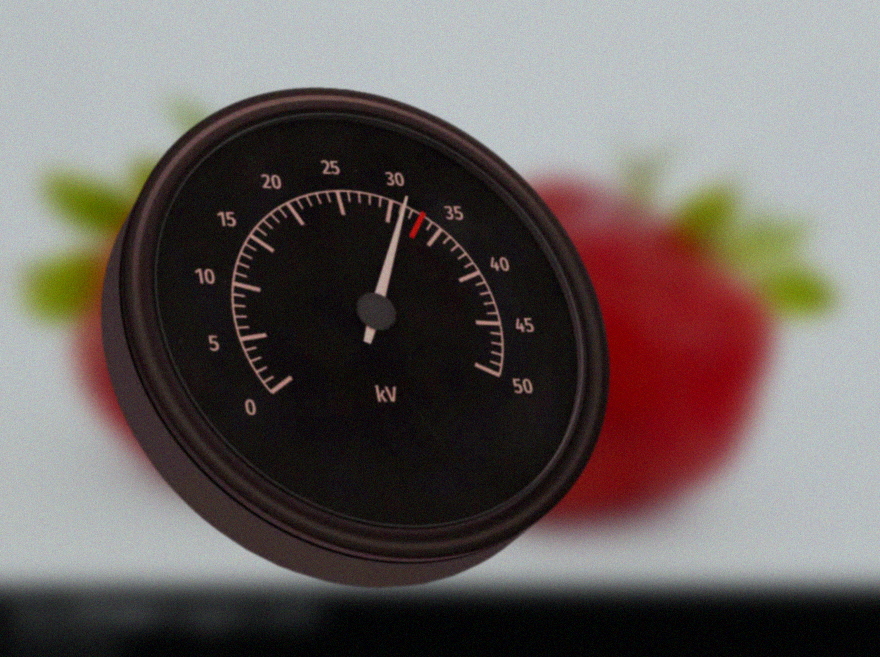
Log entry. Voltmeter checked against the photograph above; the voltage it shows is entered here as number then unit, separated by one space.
31 kV
